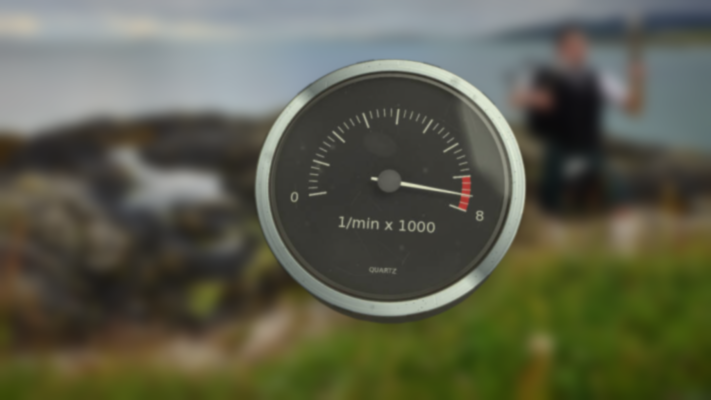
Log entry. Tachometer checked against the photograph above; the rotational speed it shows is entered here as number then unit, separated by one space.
7600 rpm
